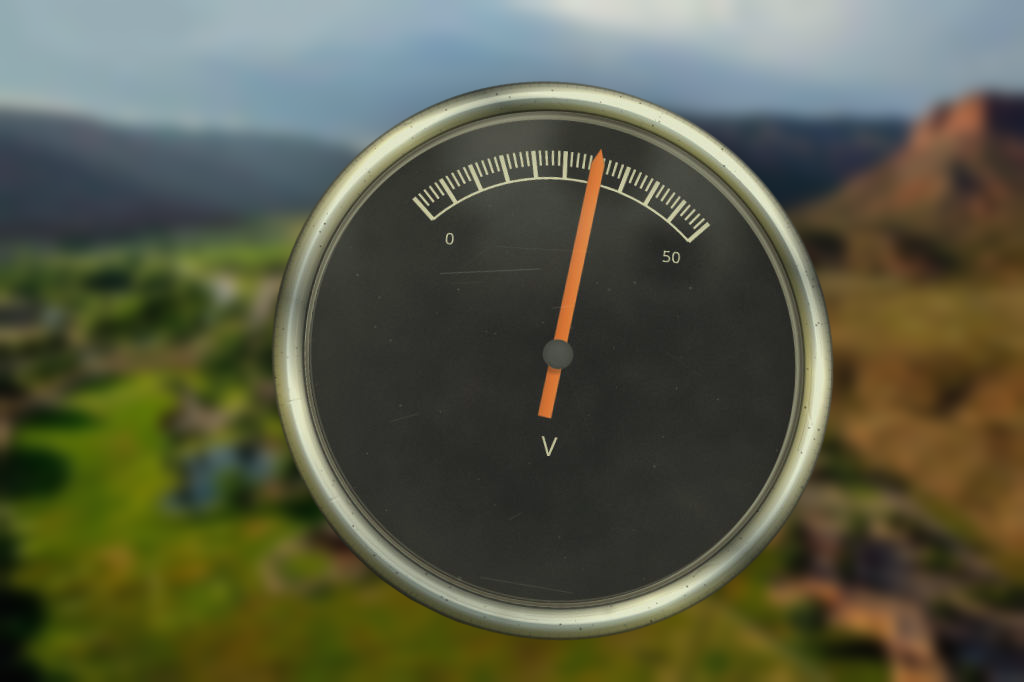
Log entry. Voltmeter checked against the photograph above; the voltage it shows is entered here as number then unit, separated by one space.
30 V
